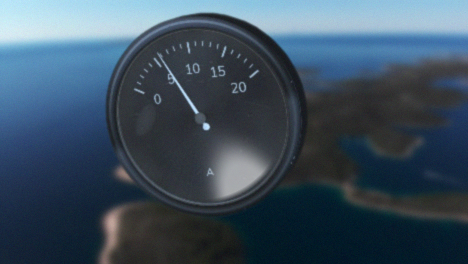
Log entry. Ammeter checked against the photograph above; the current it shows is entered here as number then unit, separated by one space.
6 A
